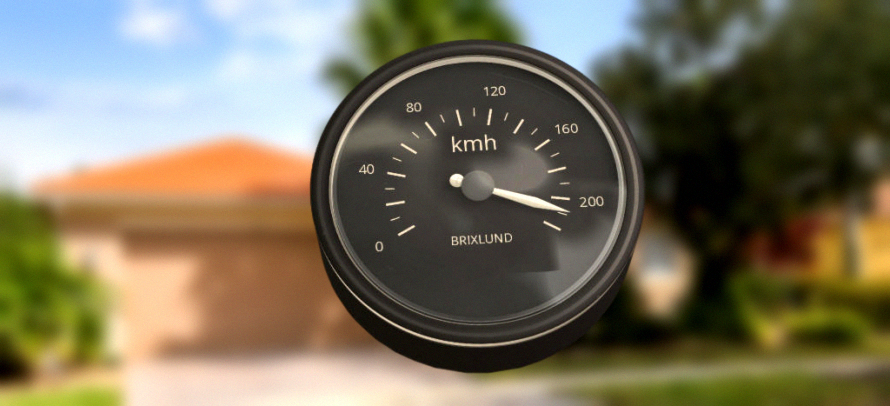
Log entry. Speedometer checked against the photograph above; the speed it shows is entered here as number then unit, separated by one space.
210 km/h
